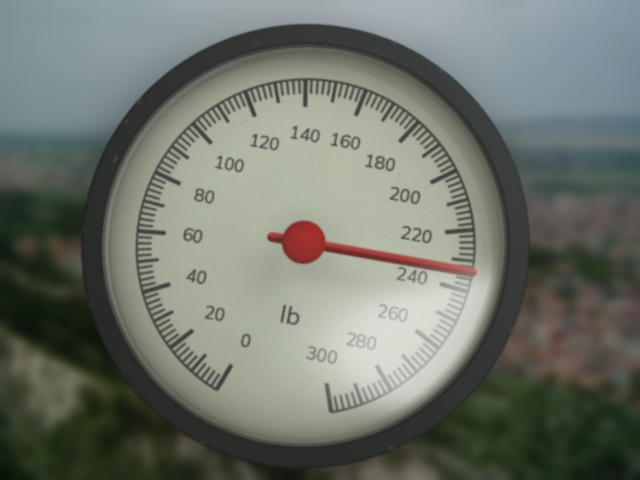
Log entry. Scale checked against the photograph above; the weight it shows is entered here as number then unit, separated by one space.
234 lb
